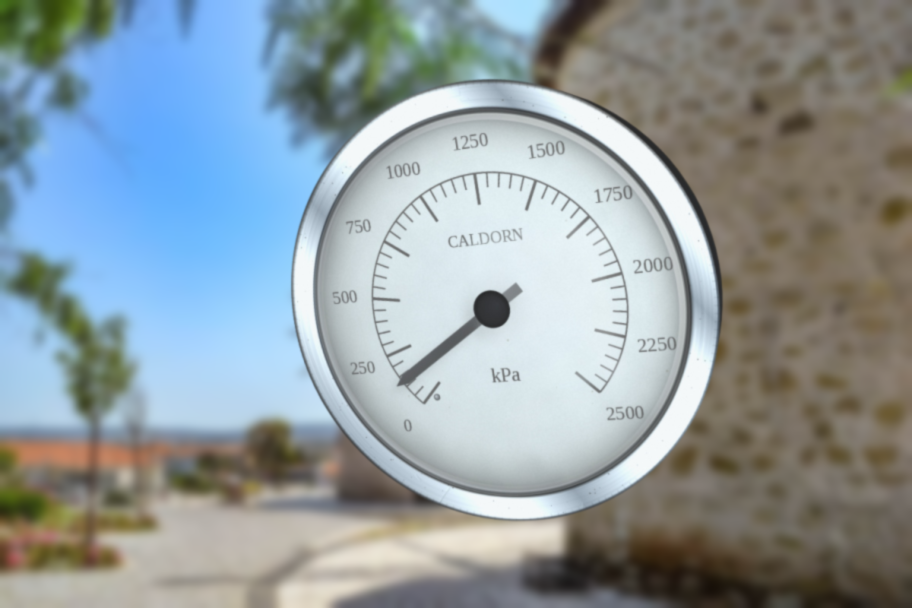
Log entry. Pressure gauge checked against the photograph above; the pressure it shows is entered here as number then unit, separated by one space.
125 kPa
